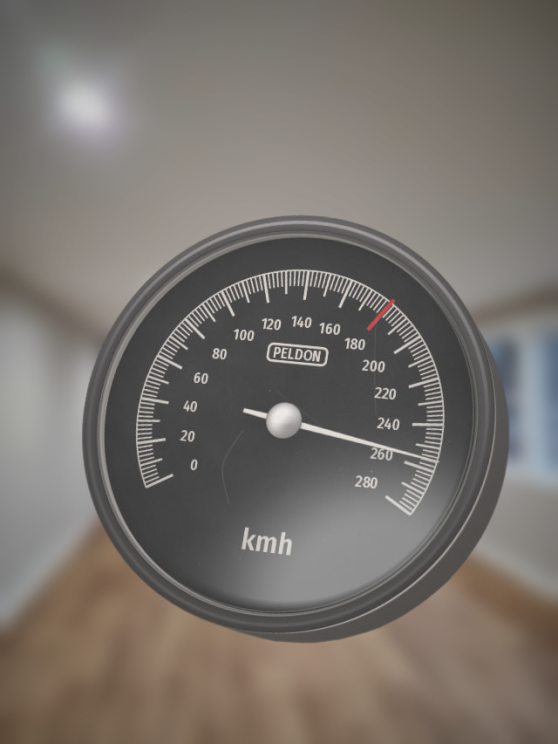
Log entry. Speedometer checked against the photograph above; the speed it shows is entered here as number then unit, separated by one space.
256 km/h
